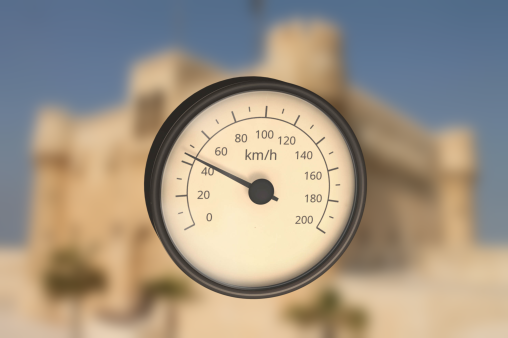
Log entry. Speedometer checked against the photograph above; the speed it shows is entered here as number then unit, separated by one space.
45 km/h
